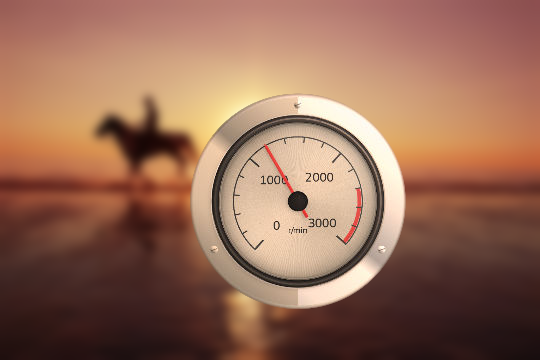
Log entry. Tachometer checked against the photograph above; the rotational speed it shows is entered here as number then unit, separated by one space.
1200 rpm
